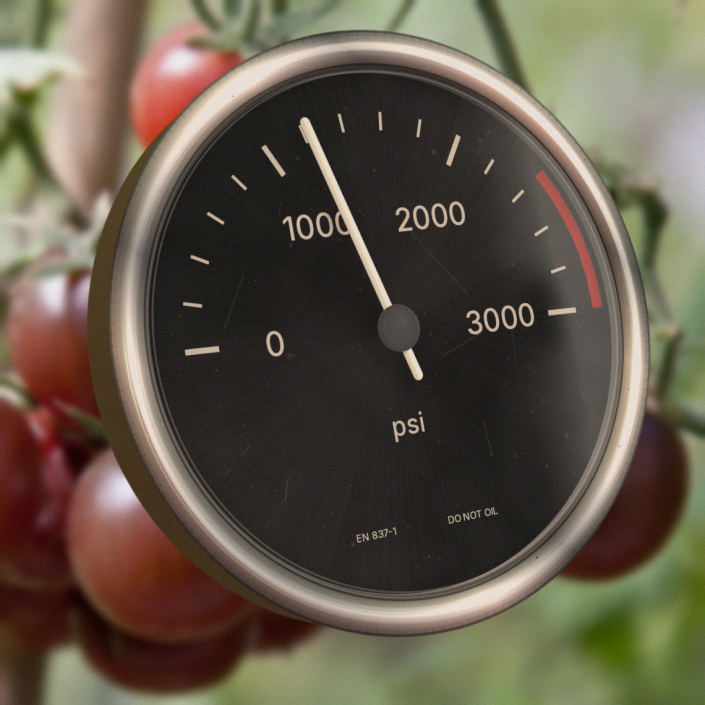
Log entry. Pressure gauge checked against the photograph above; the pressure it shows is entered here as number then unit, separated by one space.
1200 psi
